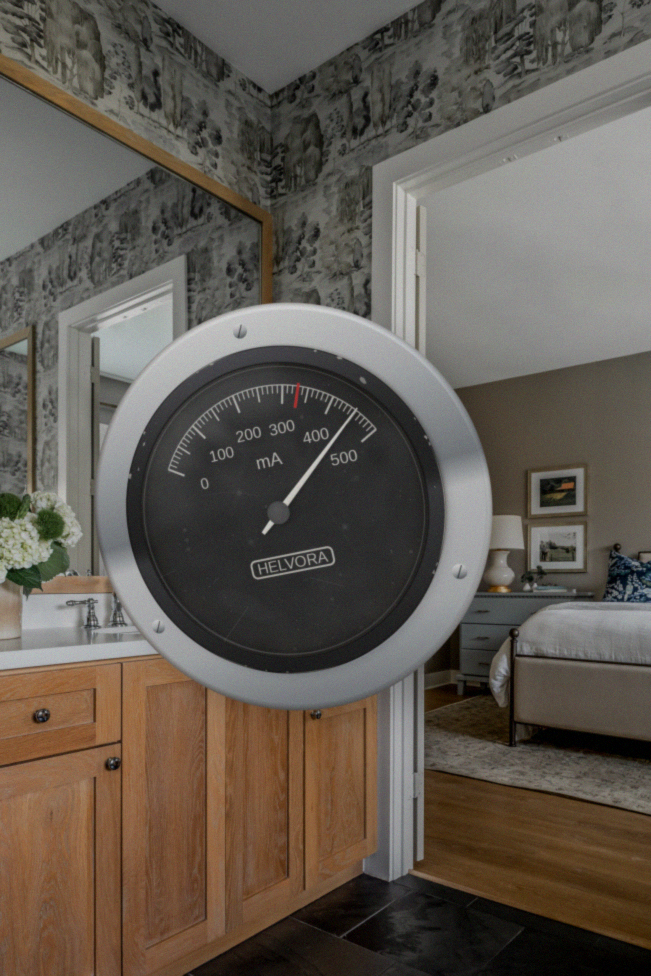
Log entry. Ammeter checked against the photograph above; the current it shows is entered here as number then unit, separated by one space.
450 mA
